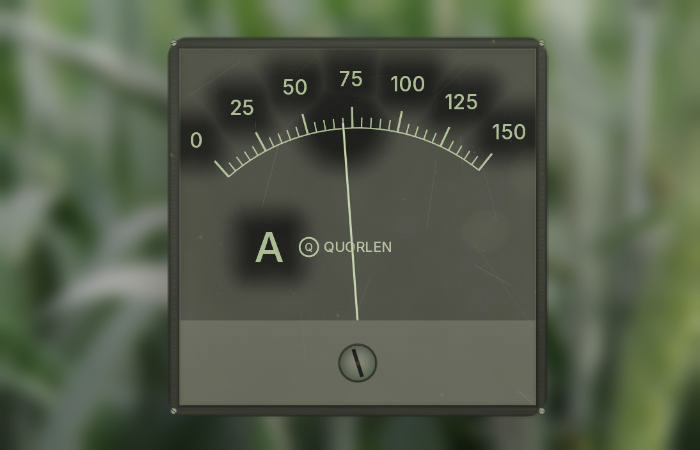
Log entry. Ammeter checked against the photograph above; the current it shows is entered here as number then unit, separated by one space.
70 A
